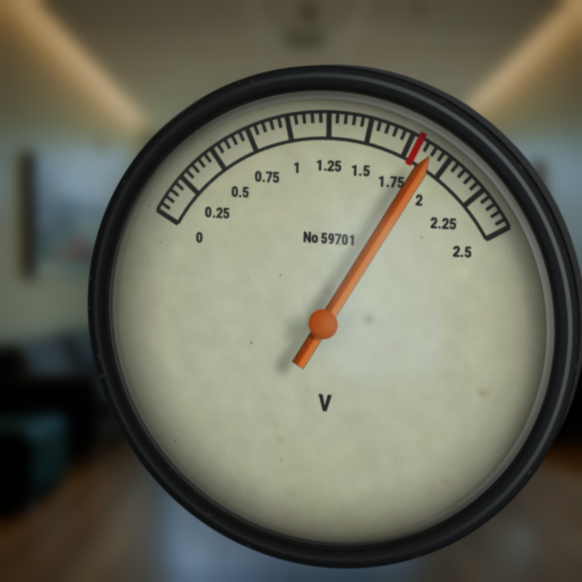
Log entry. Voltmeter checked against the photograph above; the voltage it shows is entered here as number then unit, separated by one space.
1.9 V
